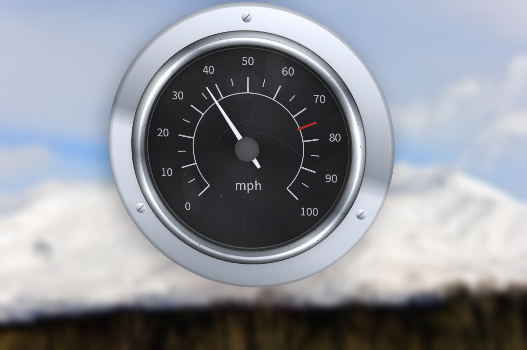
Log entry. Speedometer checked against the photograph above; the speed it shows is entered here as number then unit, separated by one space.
37.5 mph
